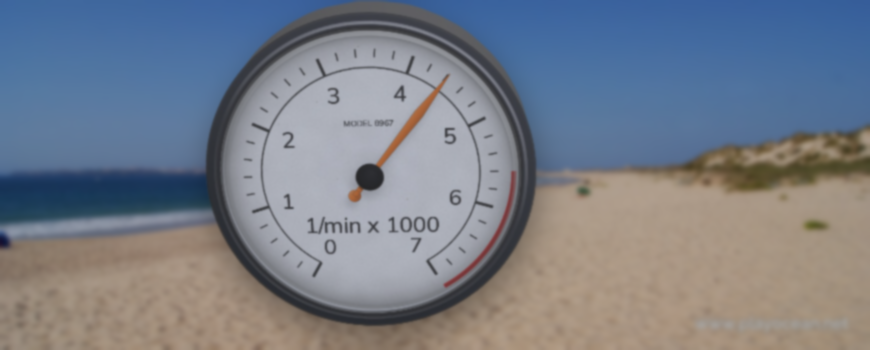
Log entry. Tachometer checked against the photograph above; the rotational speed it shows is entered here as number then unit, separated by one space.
4400 rpm
